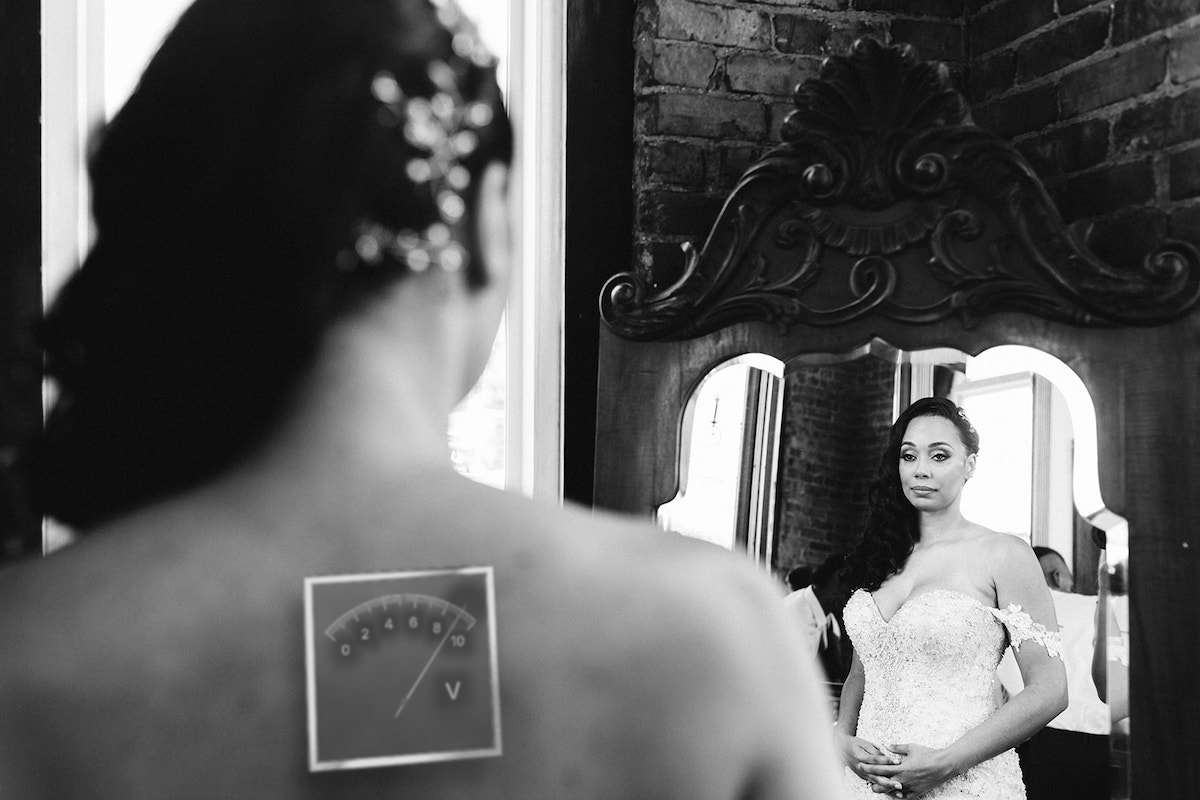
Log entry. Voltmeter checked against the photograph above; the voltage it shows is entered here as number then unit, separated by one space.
9 V
